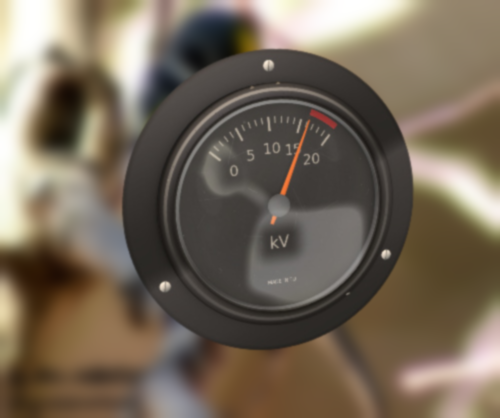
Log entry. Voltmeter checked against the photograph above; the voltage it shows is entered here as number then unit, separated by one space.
16 kV
